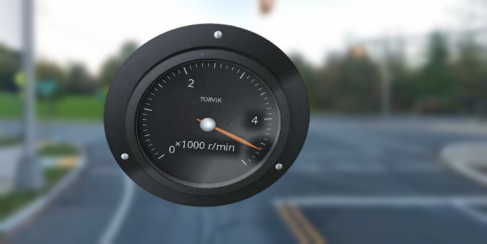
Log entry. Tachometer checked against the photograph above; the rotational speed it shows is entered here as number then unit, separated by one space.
4600 rpm
